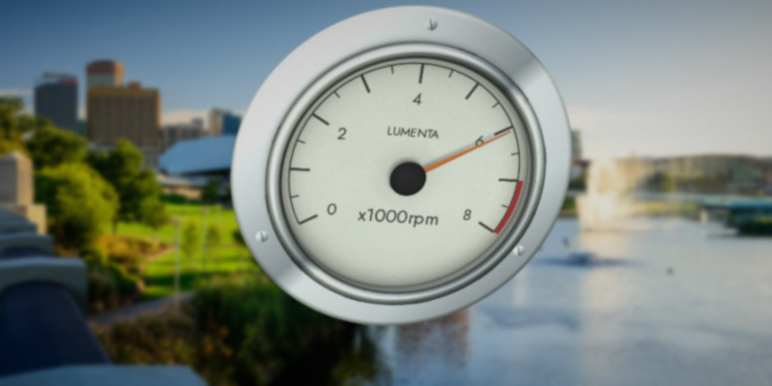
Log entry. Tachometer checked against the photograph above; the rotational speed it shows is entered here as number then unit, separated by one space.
6000 rpm
